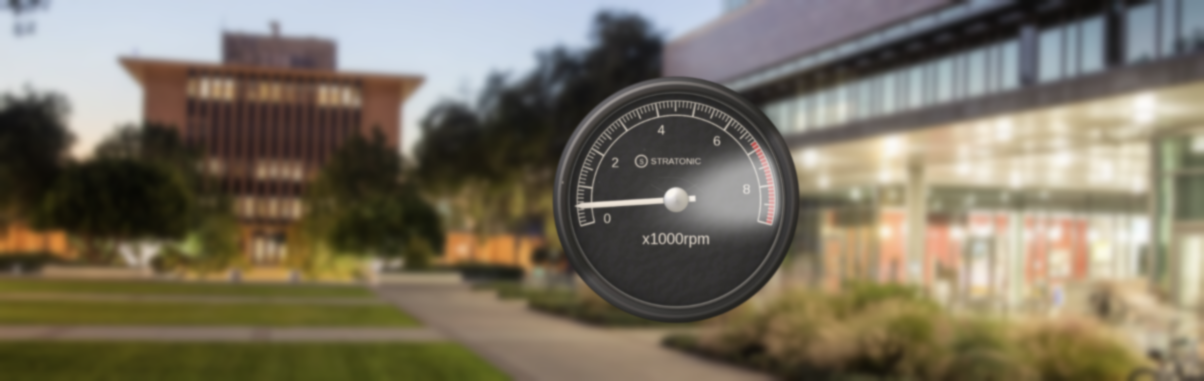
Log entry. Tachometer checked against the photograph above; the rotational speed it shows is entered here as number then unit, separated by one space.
500 rpm
